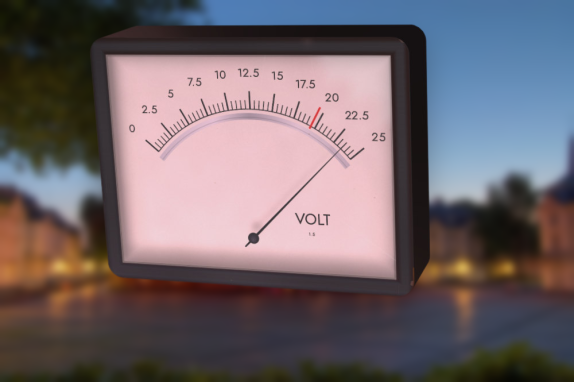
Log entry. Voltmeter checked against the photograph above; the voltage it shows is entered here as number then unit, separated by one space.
23.5 V
